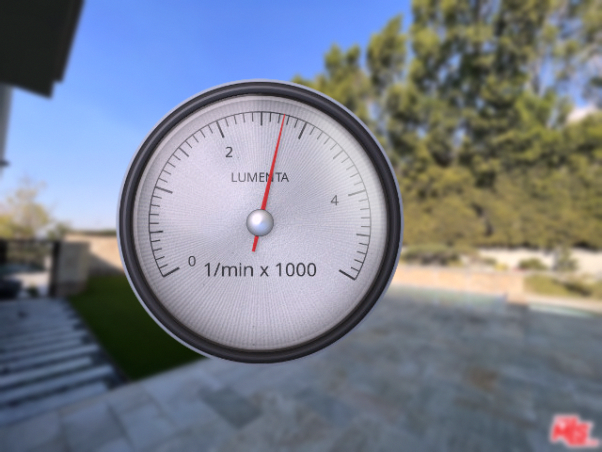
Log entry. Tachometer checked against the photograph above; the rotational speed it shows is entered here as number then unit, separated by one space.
2750 rpm
